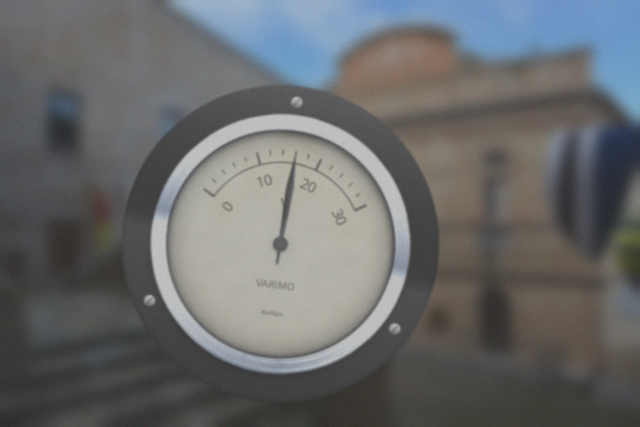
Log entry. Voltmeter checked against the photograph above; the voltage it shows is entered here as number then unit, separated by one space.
16 V
